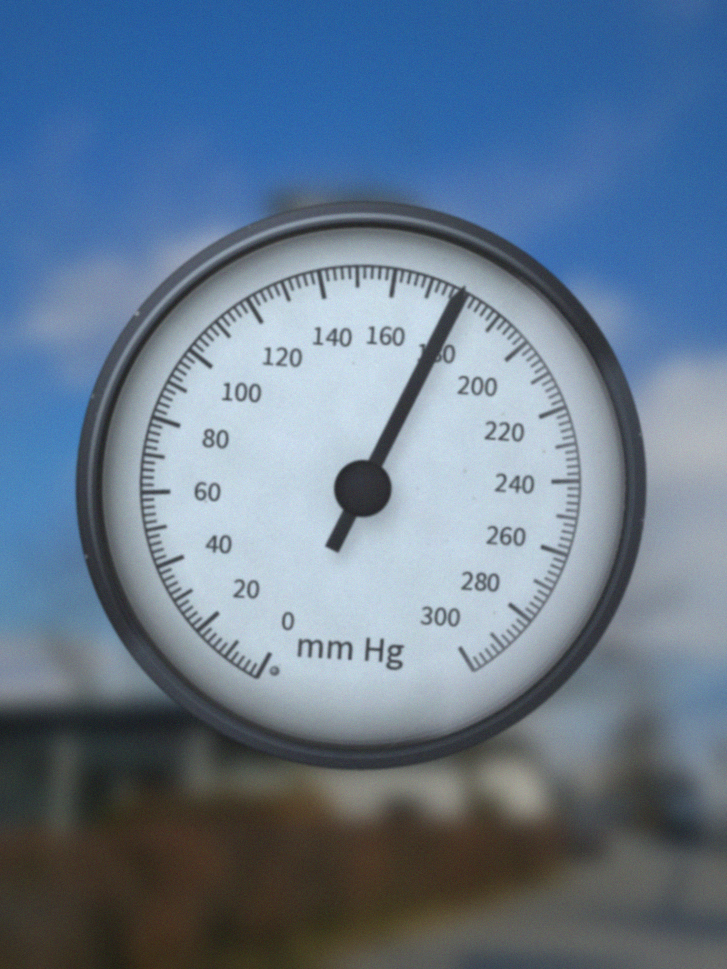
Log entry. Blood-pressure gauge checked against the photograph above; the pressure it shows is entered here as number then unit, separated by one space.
178 mmHg
